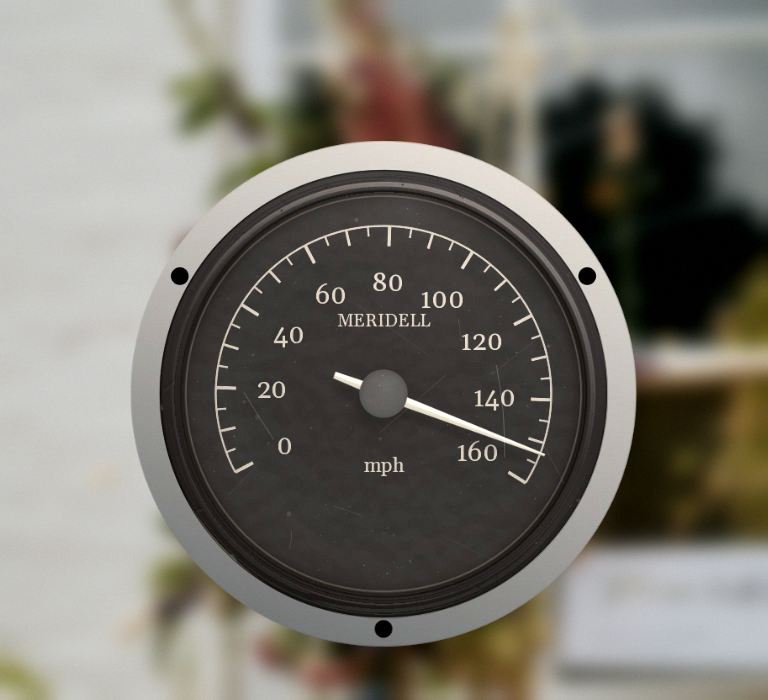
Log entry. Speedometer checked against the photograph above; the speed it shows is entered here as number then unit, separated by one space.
152.5 mph
